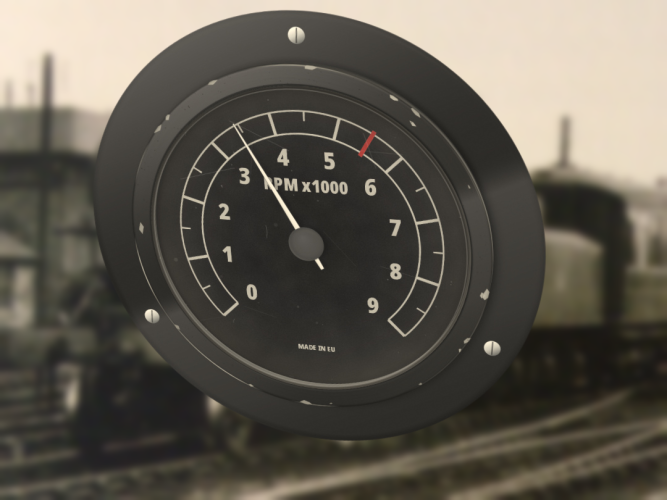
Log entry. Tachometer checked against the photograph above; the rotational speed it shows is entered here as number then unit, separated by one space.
3500 rpm
